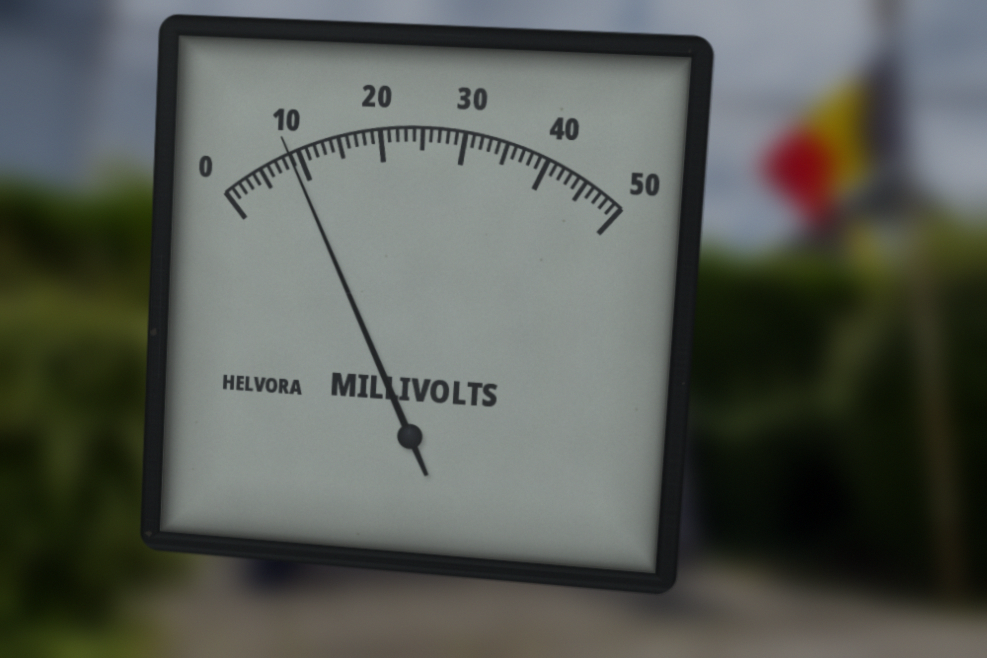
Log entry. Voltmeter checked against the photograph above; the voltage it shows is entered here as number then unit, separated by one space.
9 mV
